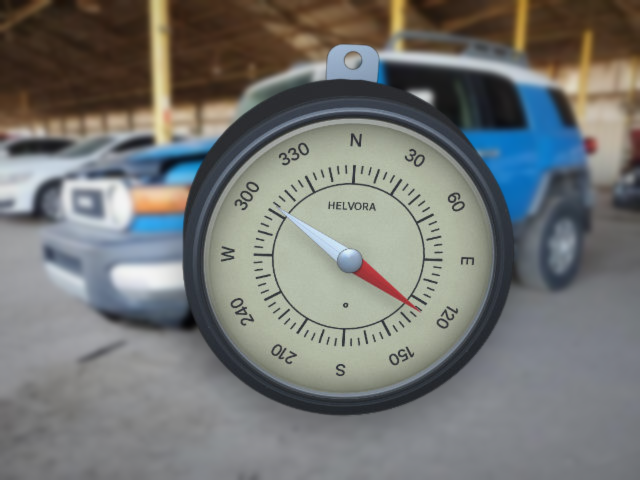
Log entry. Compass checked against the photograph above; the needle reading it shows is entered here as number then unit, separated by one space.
125 °
